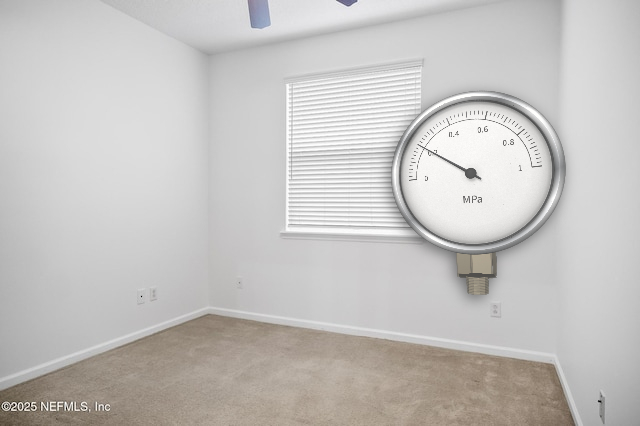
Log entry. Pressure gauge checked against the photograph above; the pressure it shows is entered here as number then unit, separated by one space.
0.2 MPa
